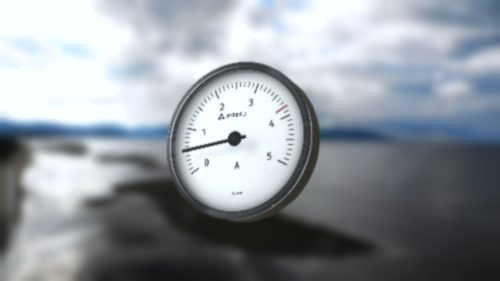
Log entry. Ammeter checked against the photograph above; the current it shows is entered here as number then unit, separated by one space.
0.5 A
